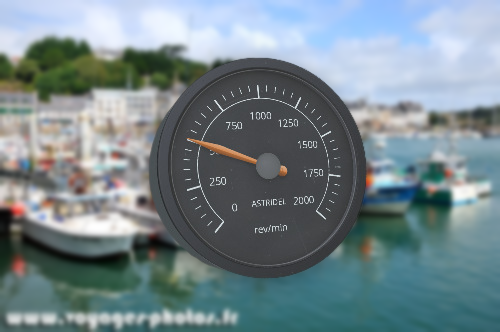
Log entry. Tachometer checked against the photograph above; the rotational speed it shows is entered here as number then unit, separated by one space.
500 rpm
